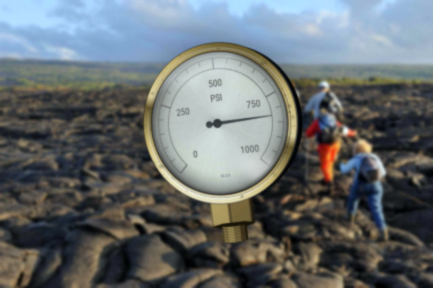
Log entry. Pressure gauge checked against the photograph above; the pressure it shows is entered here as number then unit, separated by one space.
825 psi
